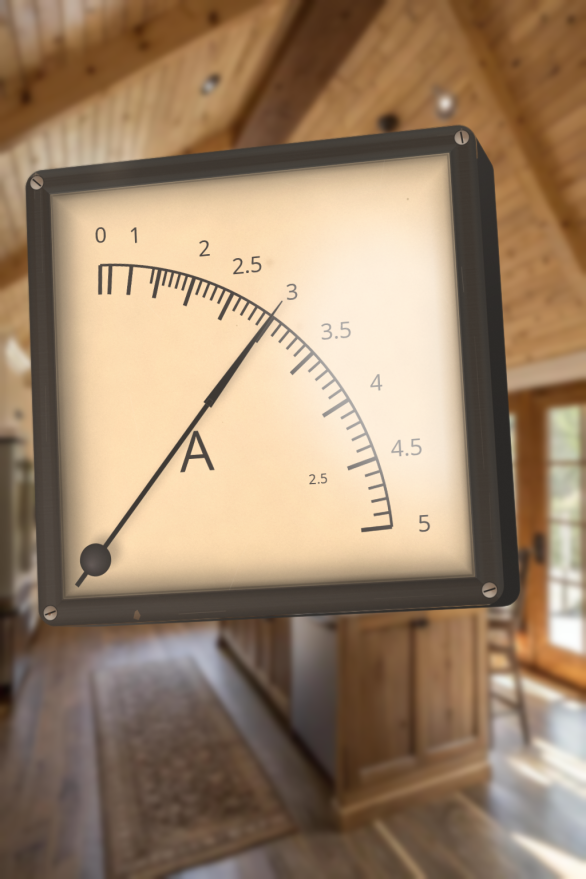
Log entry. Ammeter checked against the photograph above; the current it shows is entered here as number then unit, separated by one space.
3 A
